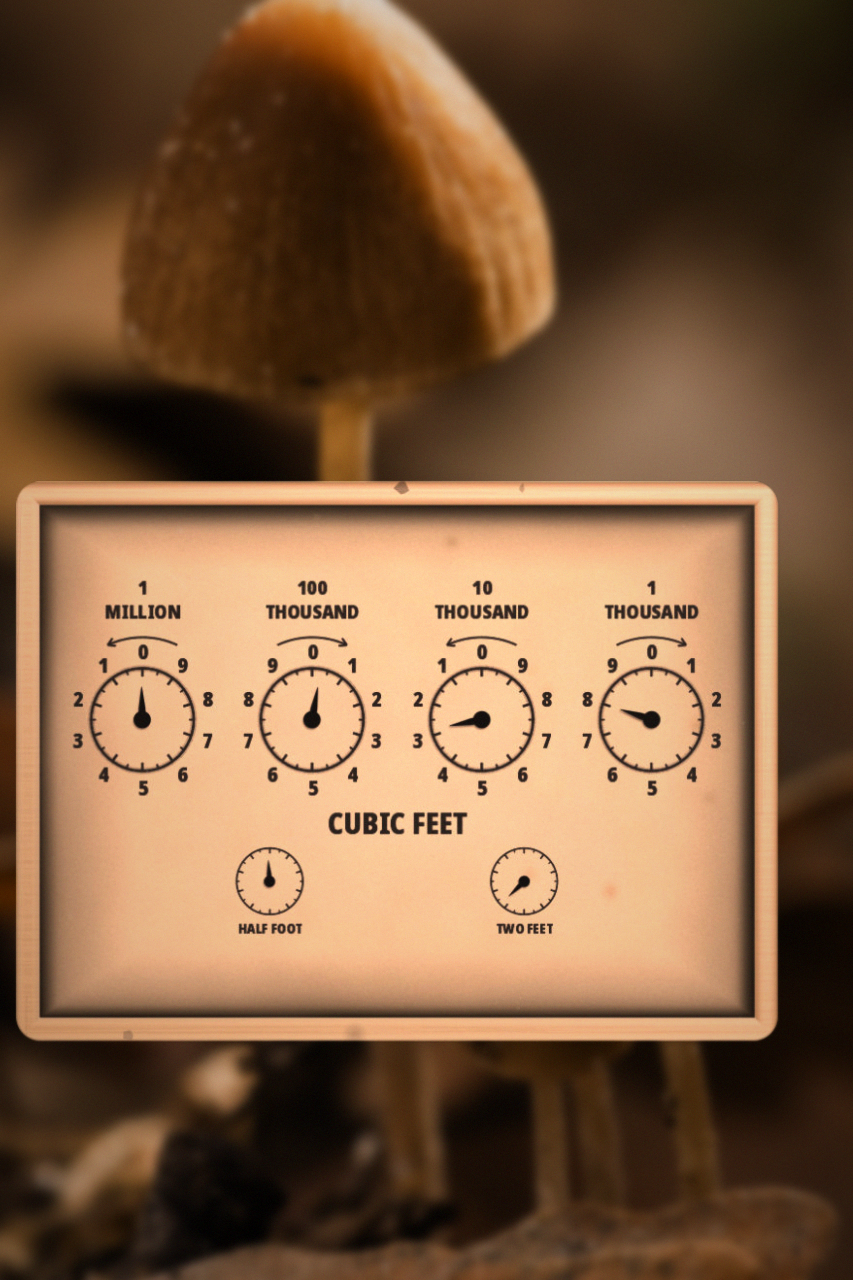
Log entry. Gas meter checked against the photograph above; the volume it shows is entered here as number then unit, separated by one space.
2800 ft³
